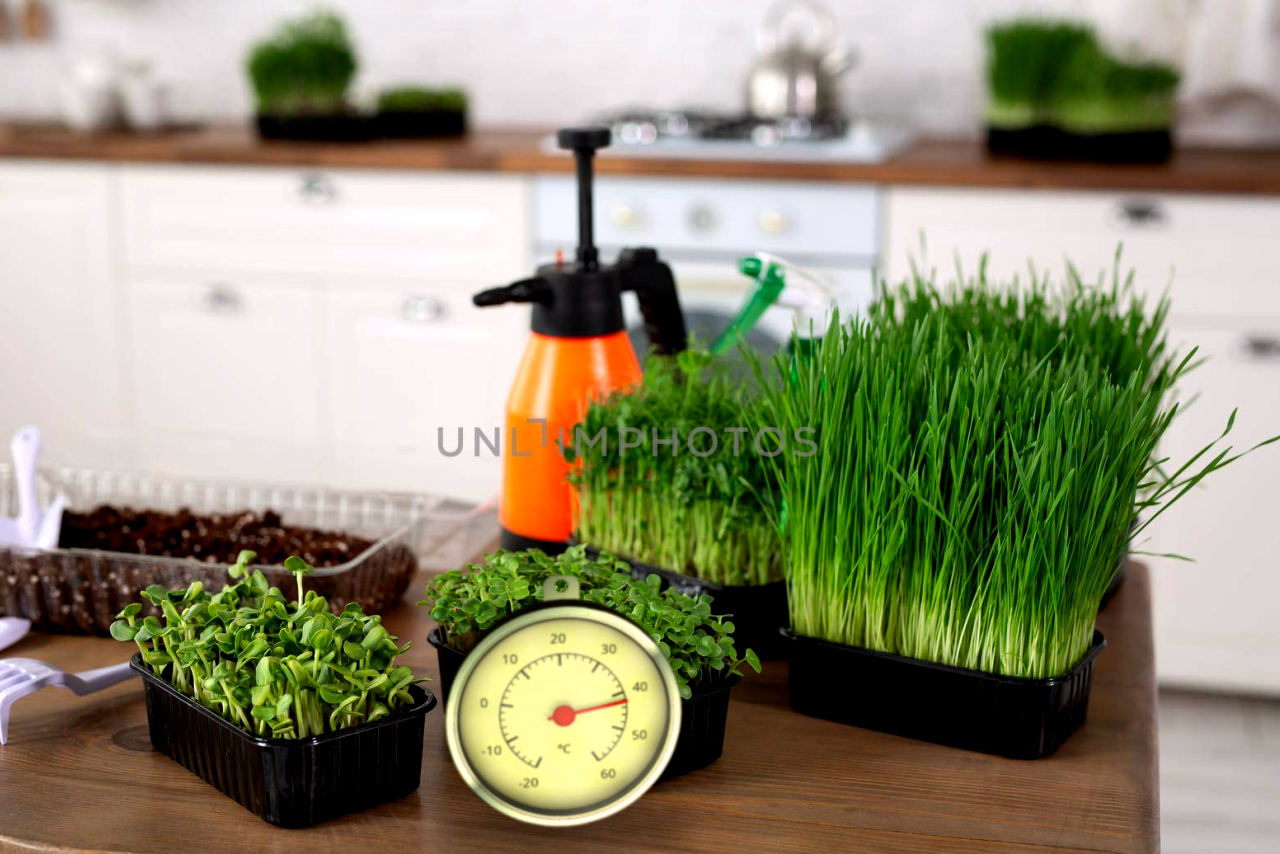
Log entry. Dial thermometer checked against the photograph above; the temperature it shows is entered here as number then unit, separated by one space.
42 °C
